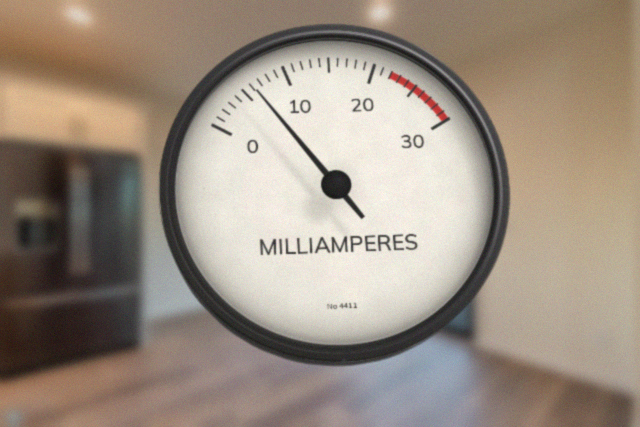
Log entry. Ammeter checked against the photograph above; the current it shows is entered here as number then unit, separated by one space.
6 mA
